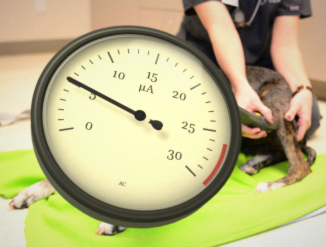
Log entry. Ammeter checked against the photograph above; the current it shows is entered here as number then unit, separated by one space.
5 µA
